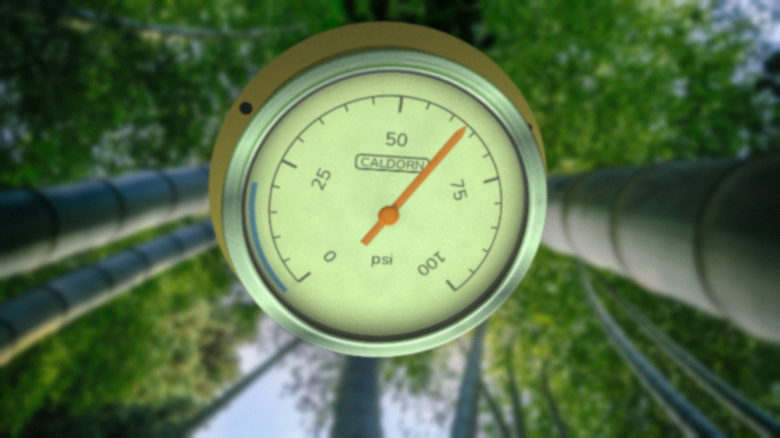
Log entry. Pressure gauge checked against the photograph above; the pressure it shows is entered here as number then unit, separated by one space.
62.5 psi
